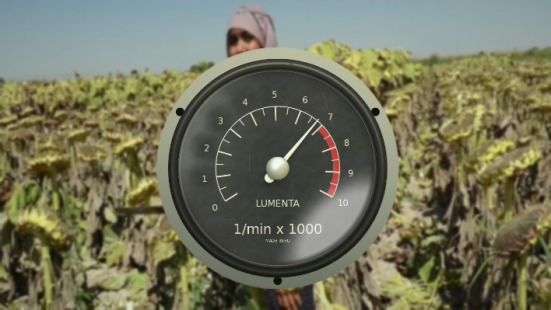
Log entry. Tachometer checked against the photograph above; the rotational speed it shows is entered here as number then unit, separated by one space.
6750 rpm
